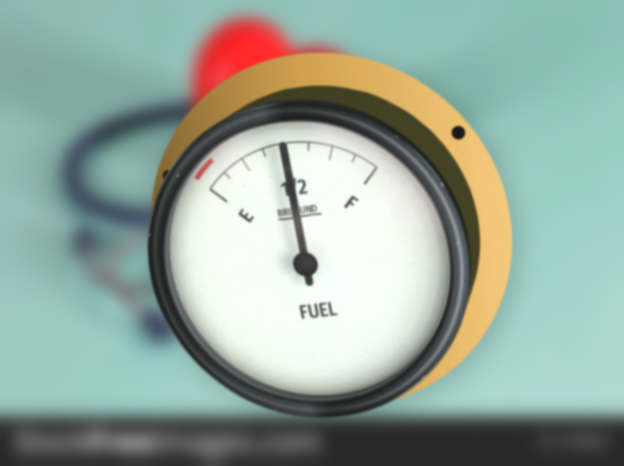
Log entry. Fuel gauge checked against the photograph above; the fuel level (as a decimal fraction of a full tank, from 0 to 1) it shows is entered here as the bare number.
0.5
